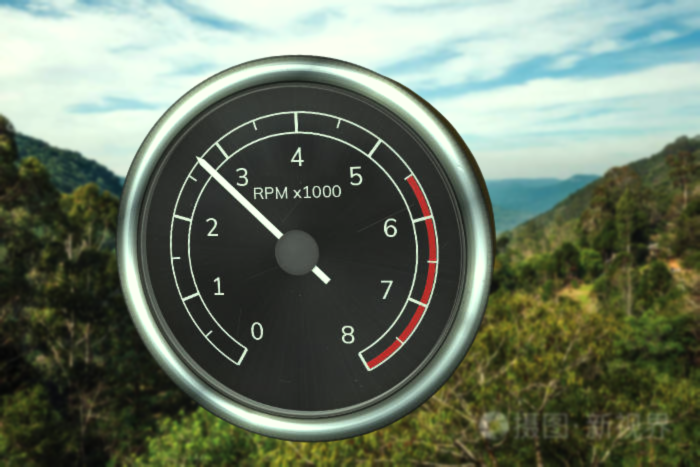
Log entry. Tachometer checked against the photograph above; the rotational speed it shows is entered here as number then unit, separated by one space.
2750 rpm
